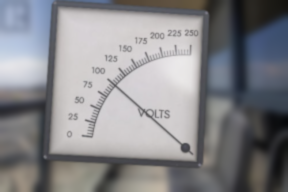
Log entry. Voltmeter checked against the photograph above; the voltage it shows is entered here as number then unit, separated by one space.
100 V
